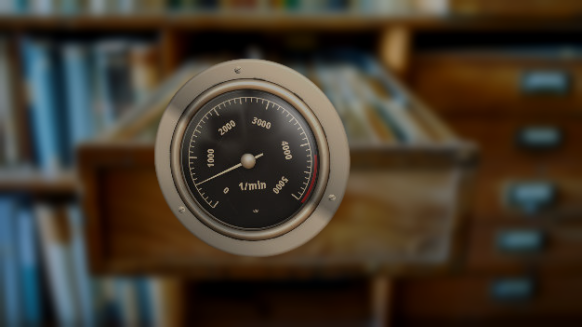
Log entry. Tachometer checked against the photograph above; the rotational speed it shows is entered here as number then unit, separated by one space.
500 rpm
